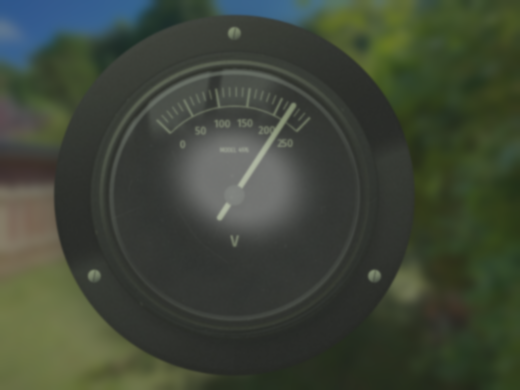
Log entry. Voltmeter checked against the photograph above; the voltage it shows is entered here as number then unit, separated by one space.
220 V
